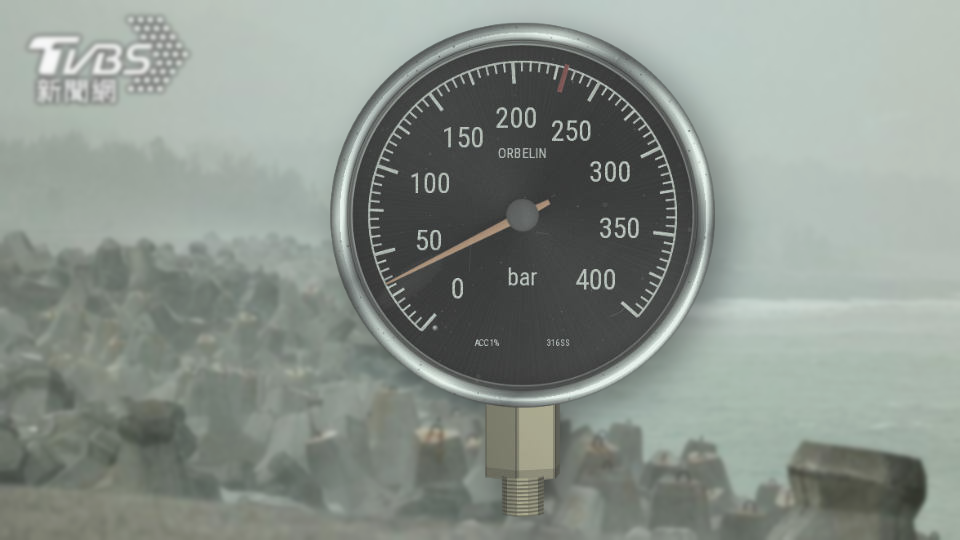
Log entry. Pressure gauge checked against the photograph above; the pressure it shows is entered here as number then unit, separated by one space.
32.5 bar
